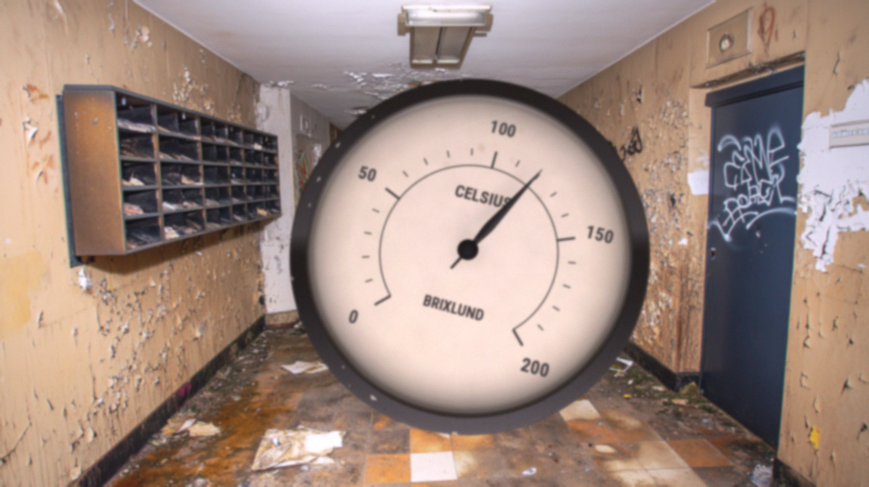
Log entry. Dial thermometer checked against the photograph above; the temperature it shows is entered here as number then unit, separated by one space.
120 °C
